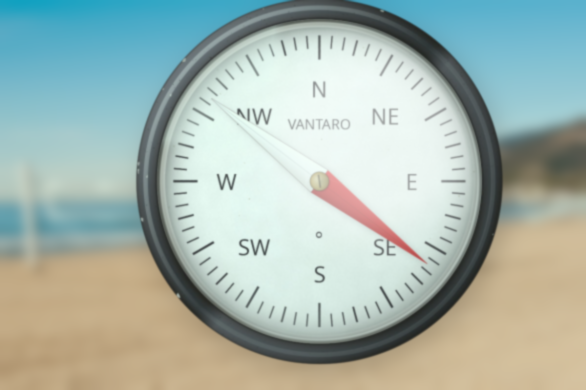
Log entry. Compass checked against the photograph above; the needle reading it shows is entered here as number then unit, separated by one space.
127.5 °
